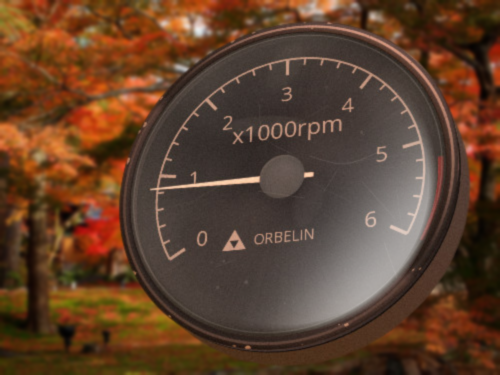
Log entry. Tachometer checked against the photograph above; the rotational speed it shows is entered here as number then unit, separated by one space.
800 rpm
